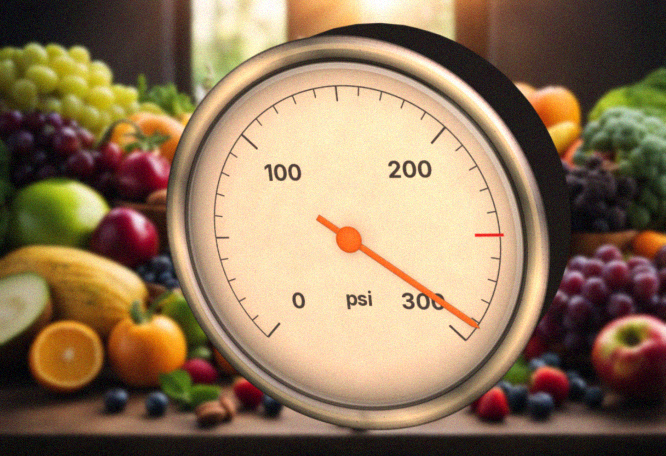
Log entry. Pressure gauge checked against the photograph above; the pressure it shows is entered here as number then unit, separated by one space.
290 psi
